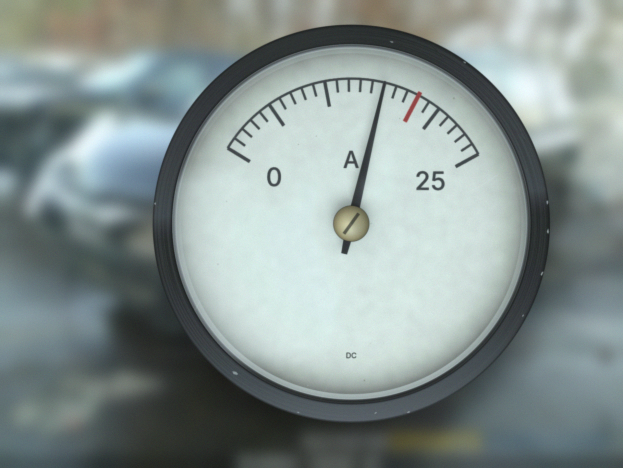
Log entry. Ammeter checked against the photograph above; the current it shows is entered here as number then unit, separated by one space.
15 A
